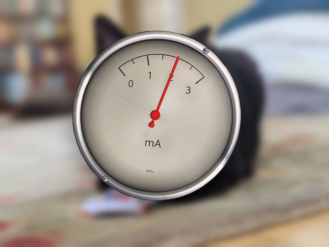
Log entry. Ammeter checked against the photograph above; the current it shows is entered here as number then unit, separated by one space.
2 mA
